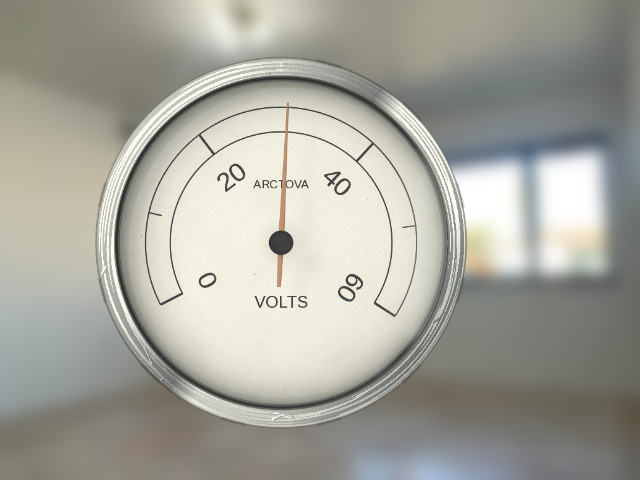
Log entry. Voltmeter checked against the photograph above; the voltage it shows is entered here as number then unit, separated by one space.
30 V
